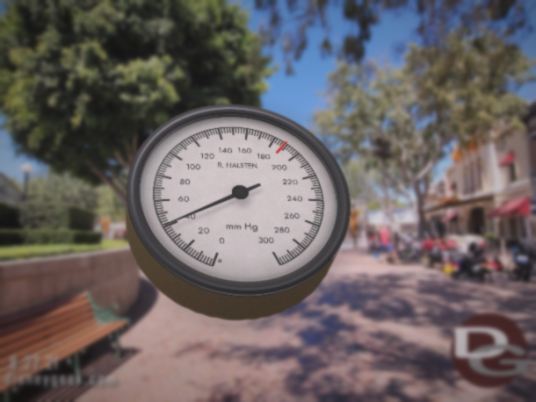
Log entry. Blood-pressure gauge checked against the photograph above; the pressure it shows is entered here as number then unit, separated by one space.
40 mmHg
